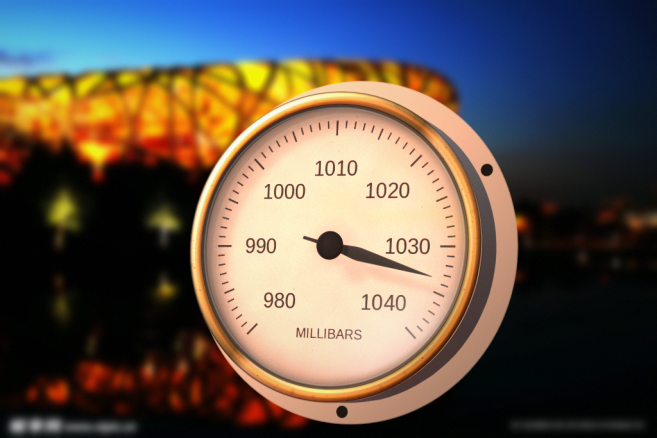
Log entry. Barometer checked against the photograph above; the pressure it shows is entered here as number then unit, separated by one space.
1033.5 mbar
